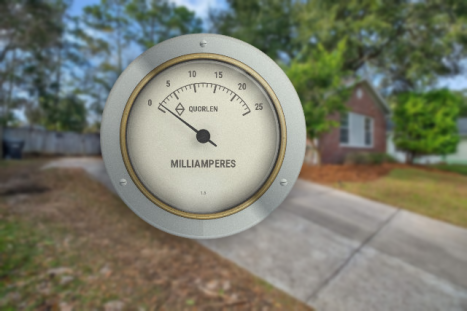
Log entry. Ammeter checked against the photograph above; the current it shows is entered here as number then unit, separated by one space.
1 mA
